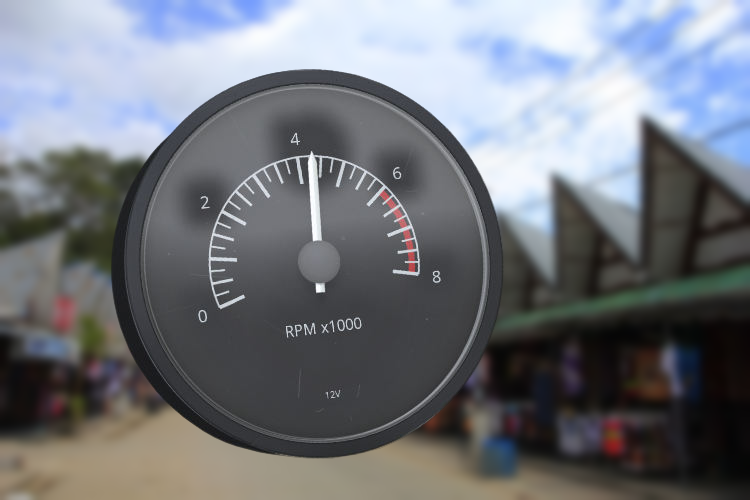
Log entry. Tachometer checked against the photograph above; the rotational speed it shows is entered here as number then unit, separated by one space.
4250 rpm
